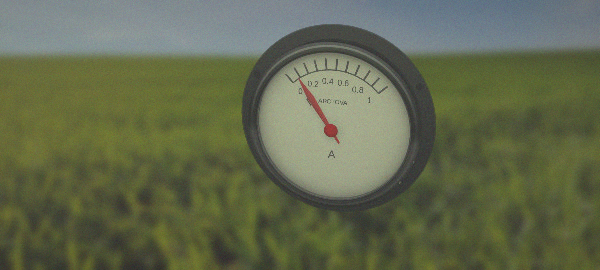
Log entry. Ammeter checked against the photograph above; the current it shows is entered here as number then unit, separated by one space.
0.1 A
